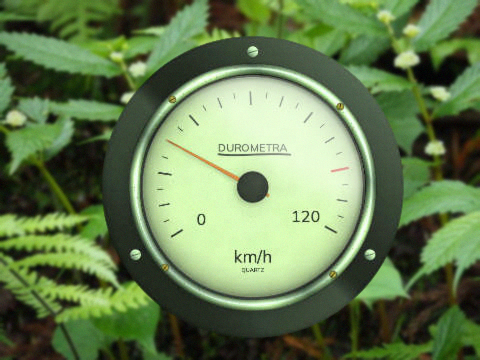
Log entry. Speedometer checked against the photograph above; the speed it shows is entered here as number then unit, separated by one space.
30 km/h
